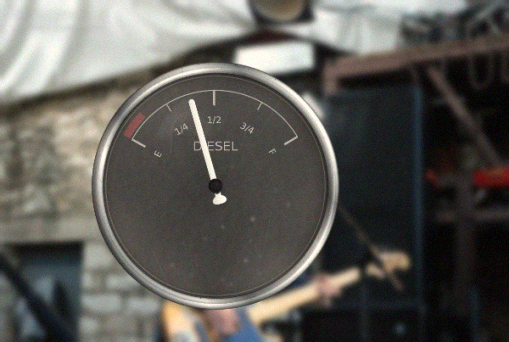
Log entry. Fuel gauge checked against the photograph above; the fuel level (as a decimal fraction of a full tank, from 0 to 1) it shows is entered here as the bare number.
0.375
